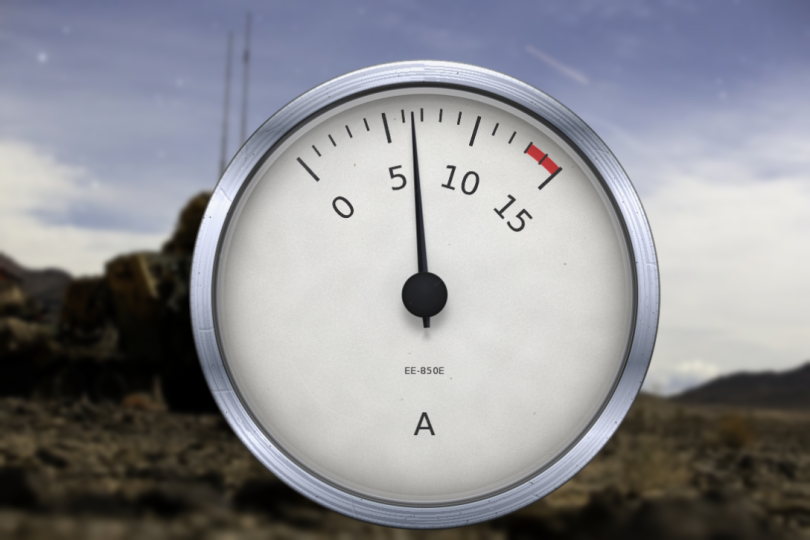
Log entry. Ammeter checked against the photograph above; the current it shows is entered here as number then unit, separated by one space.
6.5 A
